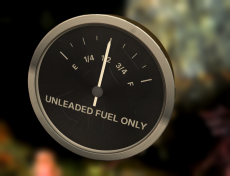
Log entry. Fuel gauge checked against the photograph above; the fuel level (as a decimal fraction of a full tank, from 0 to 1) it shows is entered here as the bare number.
0.5
